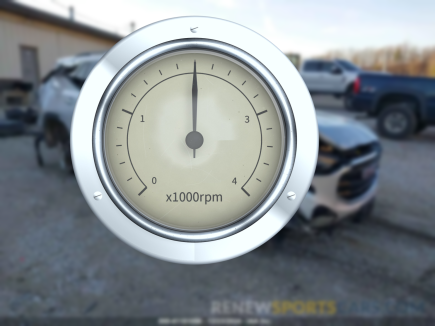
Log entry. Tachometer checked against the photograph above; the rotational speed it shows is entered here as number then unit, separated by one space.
2000 rpm
